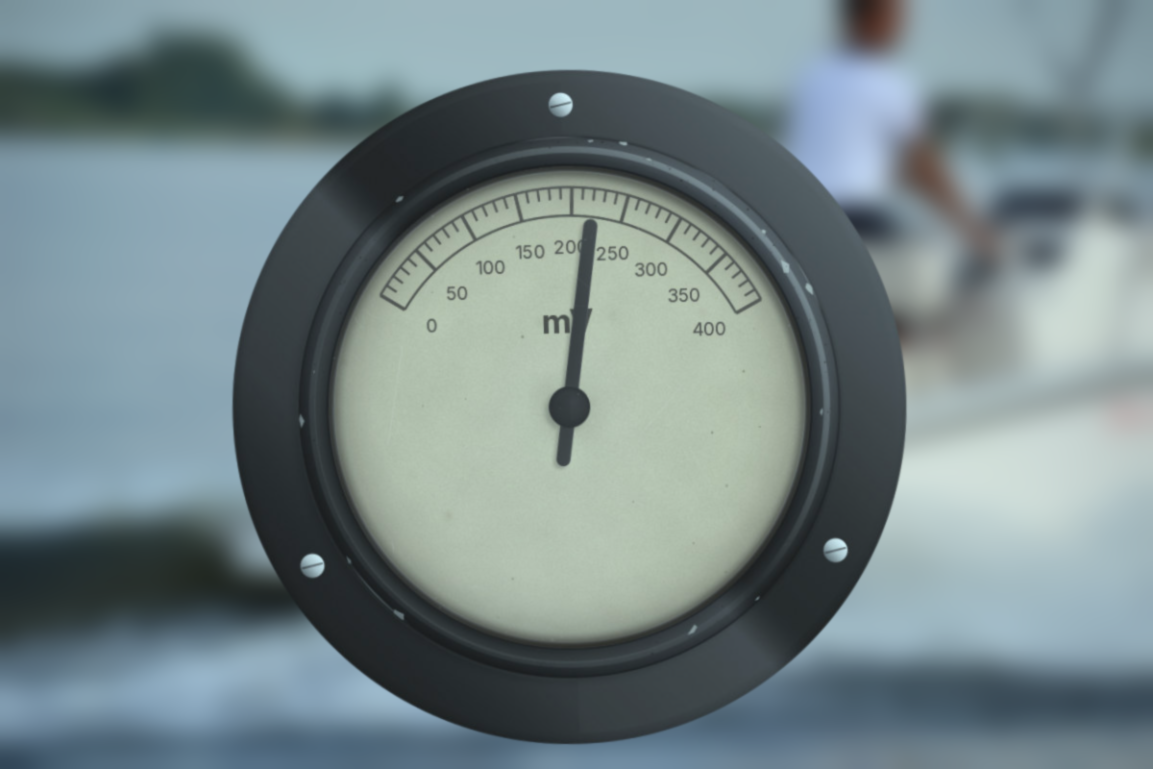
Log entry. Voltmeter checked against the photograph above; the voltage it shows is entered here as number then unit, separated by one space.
220 mV
